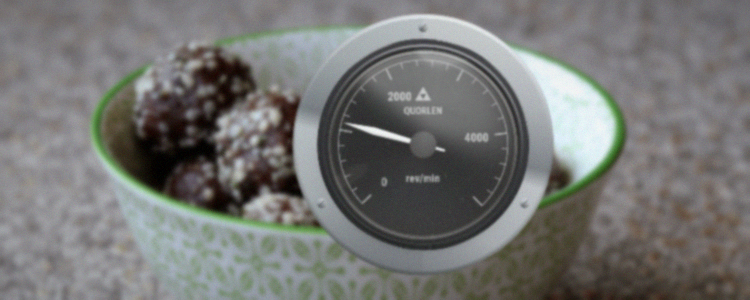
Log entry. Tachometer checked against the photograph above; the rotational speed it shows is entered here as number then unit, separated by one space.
1100 rpm
